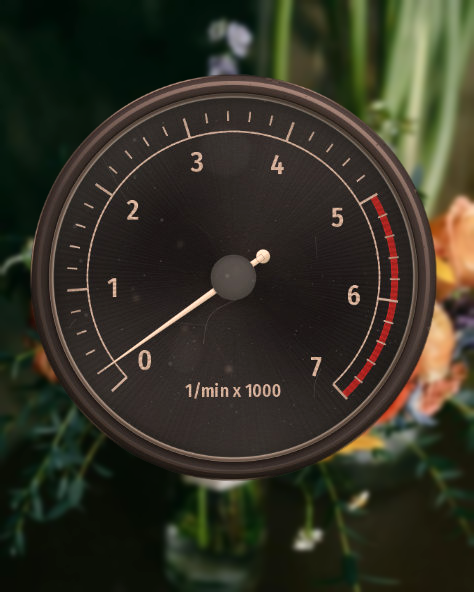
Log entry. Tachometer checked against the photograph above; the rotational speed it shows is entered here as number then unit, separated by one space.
200 rpm
